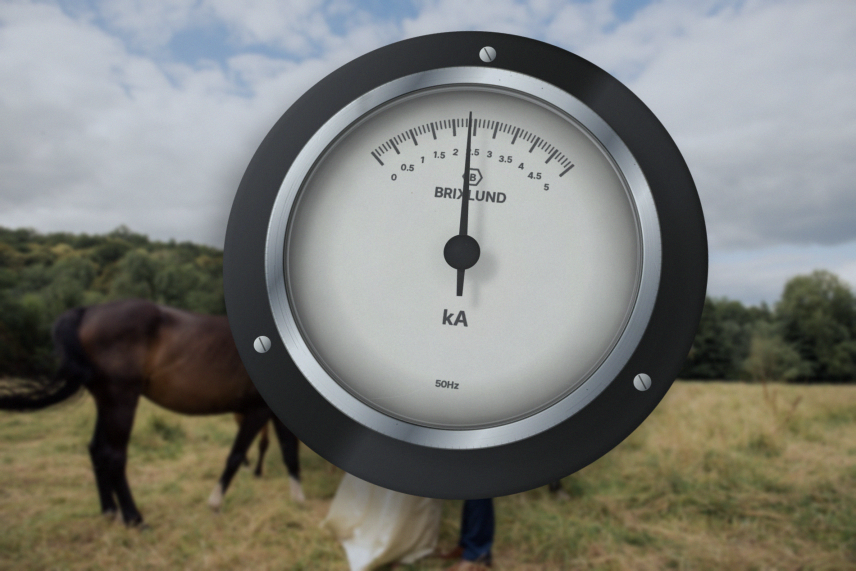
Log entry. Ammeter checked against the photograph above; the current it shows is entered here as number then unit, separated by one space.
2.4 kA
